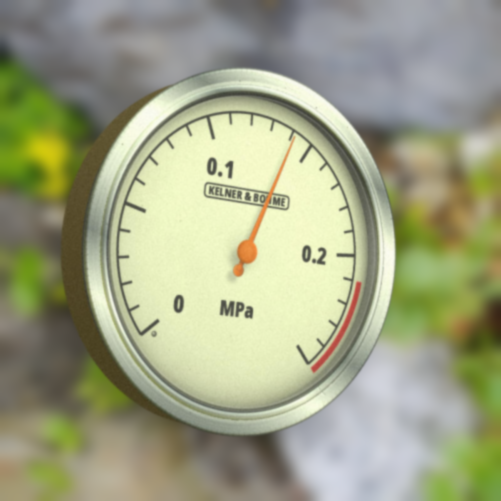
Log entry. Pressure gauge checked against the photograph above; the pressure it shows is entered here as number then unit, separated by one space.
0.14 MPa
